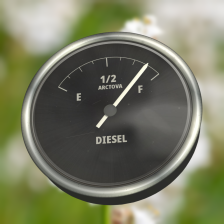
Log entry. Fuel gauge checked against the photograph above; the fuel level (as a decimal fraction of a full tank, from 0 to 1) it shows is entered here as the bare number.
0.875
